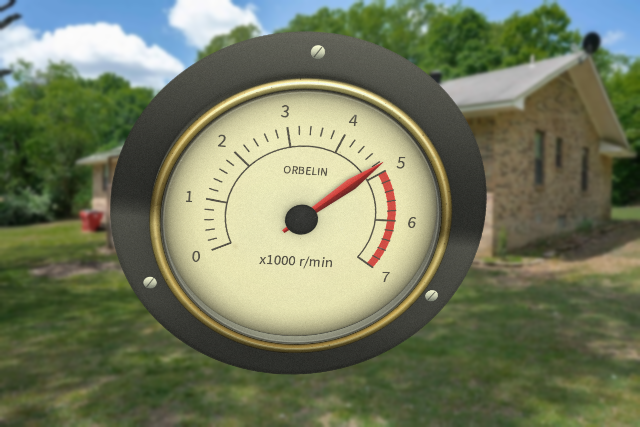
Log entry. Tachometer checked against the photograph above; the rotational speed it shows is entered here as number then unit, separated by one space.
4800 rpm
